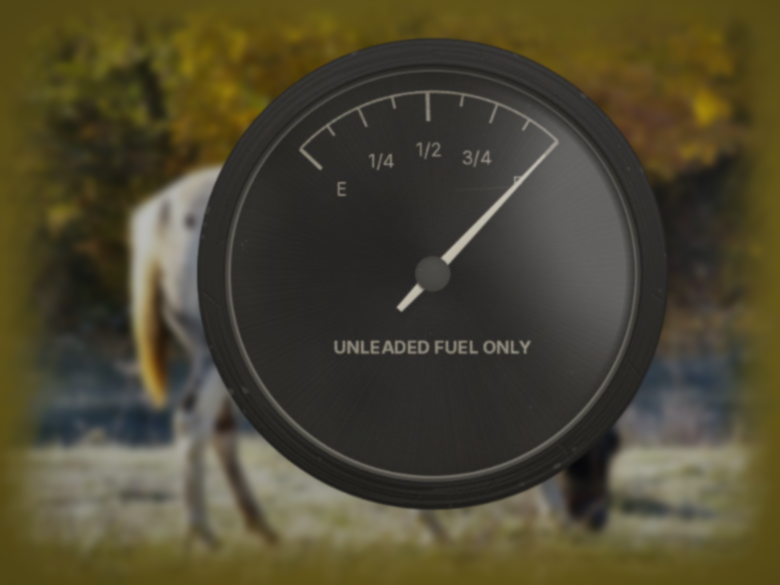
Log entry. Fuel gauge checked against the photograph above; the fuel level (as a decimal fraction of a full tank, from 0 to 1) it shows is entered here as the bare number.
1
